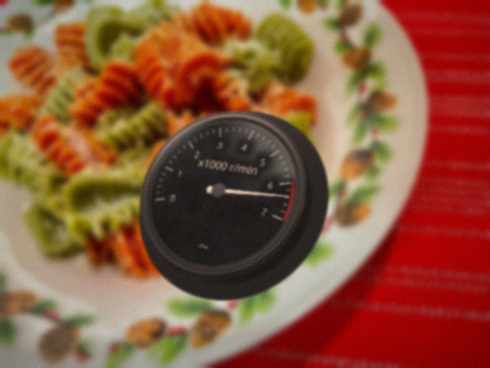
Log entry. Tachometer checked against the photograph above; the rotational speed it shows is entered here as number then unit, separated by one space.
6400 rpm
